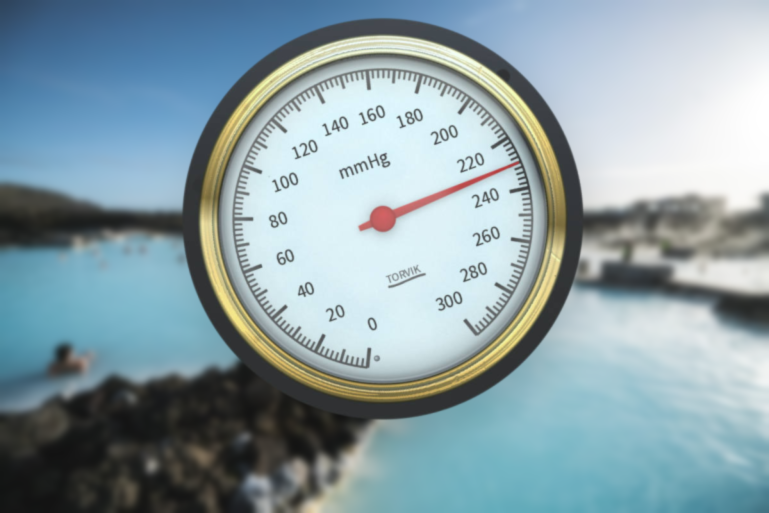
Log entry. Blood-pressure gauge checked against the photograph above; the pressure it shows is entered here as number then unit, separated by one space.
230 mmHg
